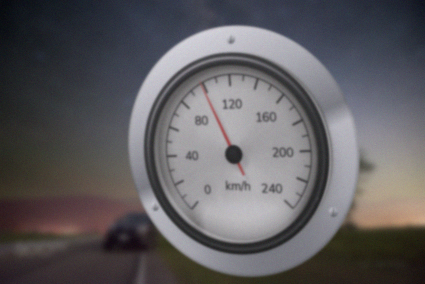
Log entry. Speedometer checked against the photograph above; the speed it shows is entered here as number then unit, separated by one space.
100 km/h
